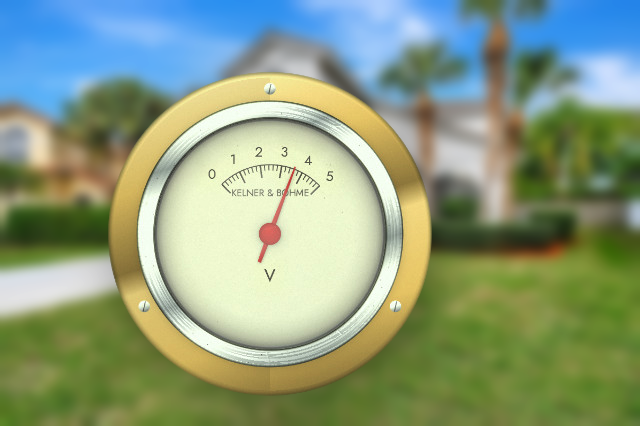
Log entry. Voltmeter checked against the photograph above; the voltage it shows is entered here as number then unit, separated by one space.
3.6 V
